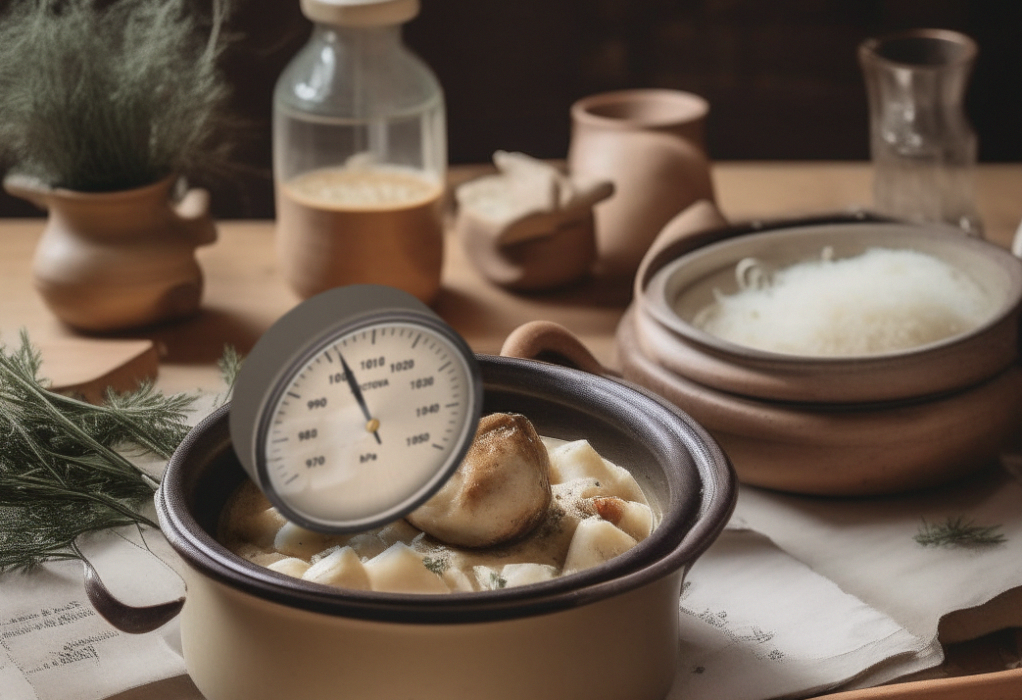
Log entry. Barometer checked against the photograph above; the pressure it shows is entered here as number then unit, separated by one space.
1002 hPa
